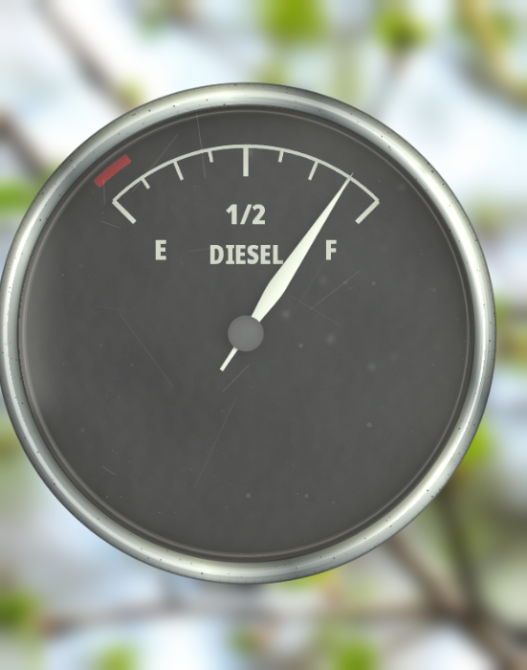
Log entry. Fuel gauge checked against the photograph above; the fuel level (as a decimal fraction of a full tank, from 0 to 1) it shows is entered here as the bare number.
0.875
